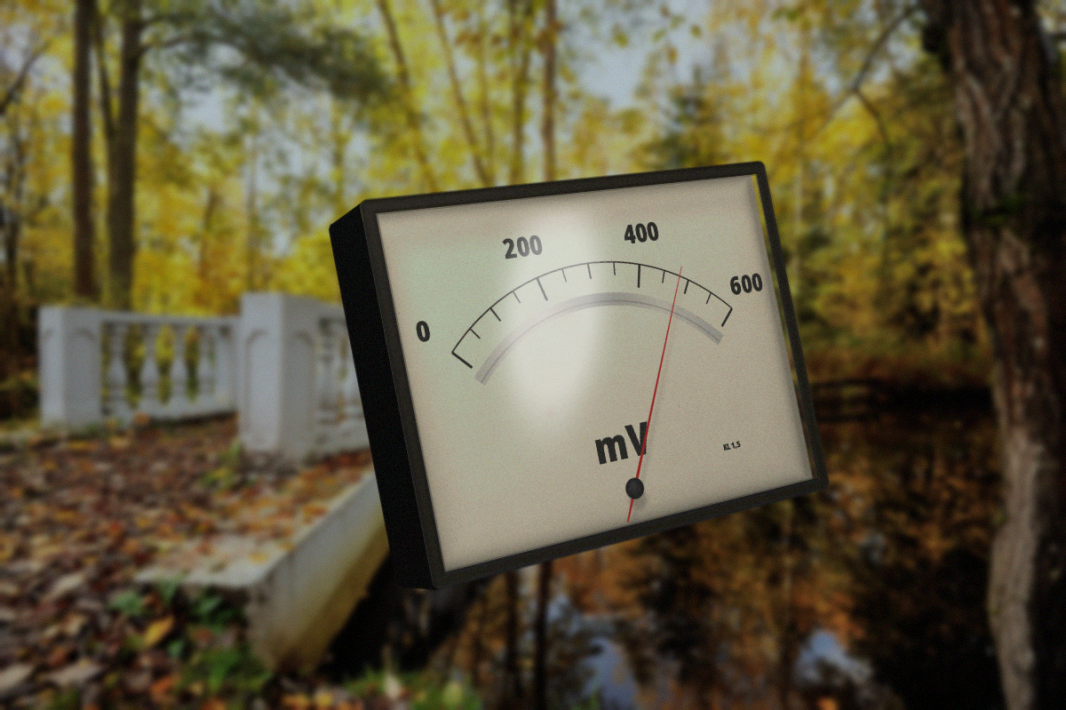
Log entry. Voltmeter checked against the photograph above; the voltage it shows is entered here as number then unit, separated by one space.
475 mV
